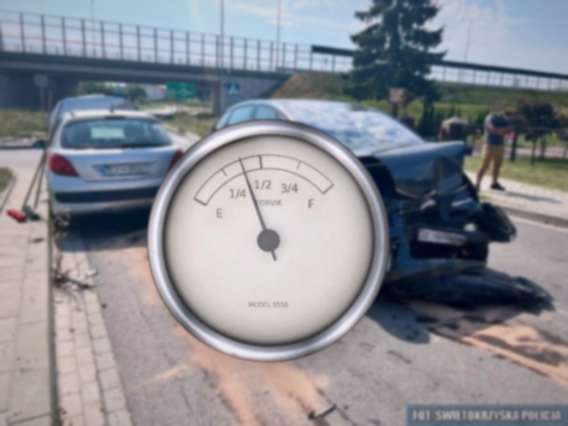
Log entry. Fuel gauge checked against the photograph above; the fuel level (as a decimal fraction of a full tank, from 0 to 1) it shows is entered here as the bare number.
0.375
